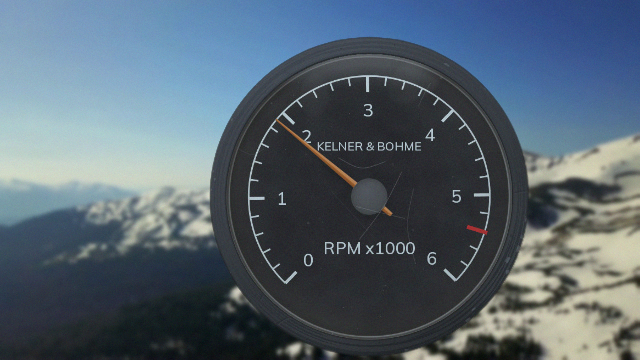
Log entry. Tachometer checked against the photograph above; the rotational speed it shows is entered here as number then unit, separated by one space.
1900 rpm
